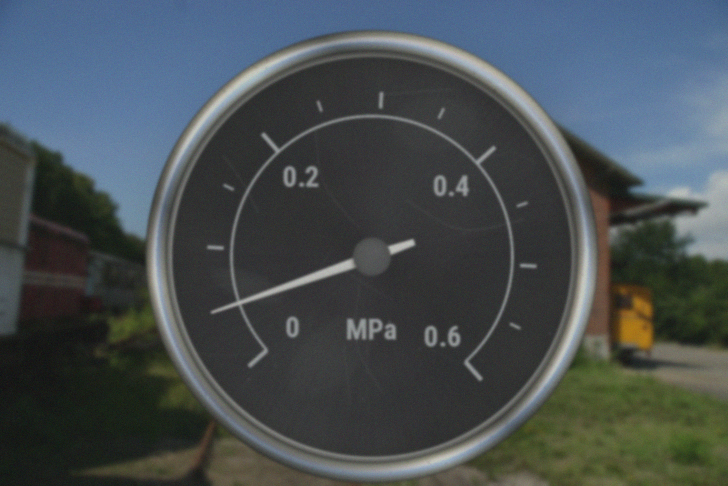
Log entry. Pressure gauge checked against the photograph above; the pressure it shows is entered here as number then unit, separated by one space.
0.05 MPa
